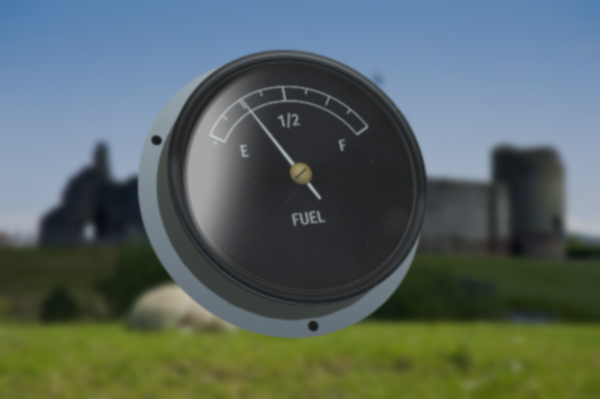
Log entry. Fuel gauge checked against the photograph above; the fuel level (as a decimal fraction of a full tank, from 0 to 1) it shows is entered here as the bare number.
0.25
